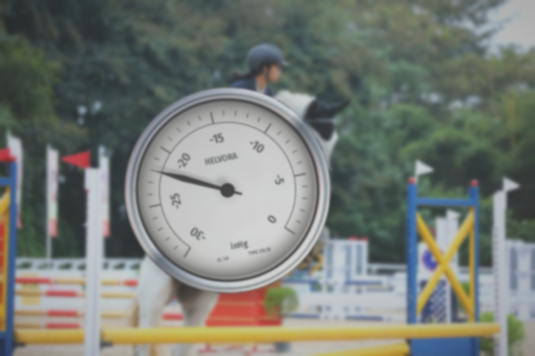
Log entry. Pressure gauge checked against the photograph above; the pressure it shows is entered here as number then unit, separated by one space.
-22 inHg
